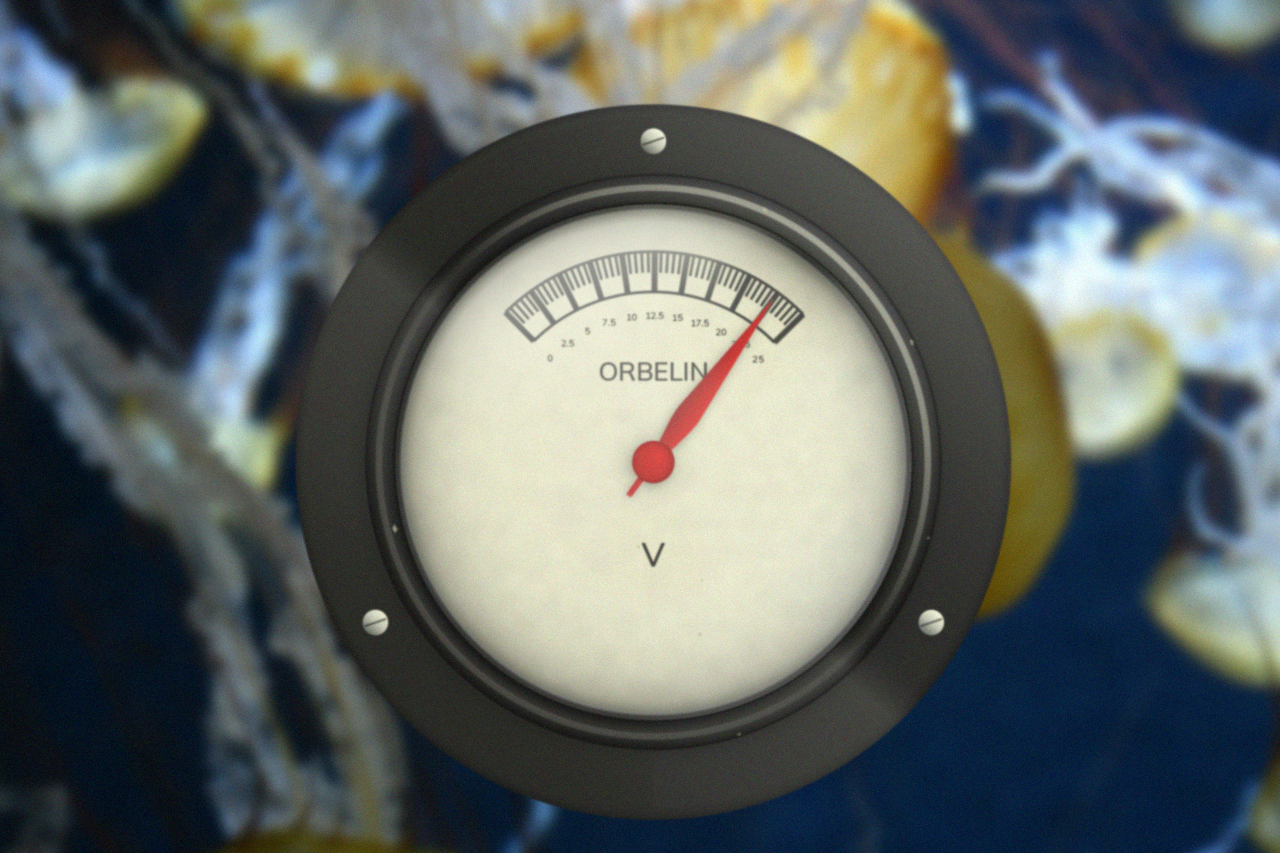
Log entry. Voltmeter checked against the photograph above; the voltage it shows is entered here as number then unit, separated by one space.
22.5 V
